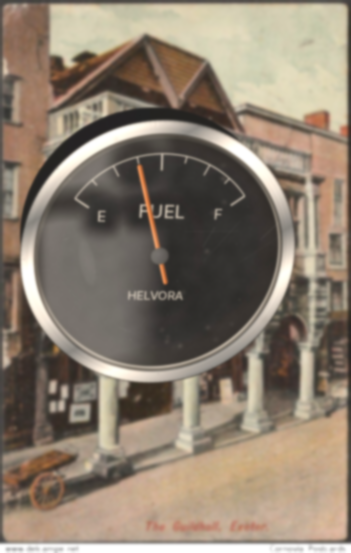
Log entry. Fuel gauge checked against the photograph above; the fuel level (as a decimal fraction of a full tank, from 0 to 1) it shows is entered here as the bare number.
0.375
